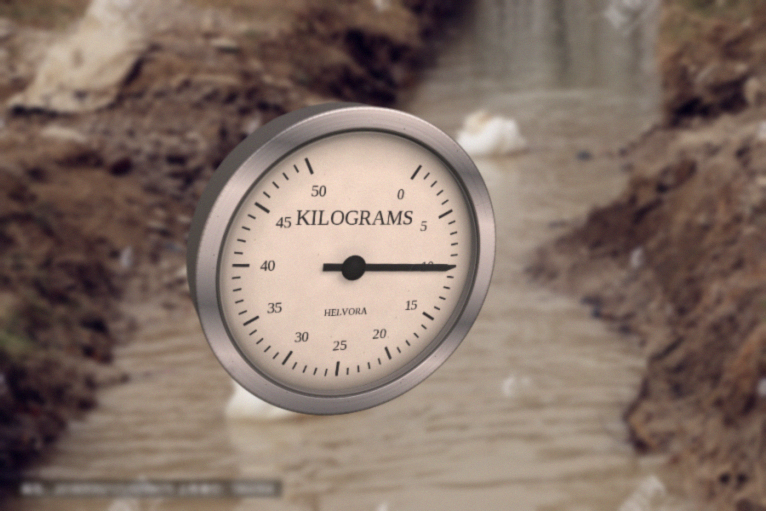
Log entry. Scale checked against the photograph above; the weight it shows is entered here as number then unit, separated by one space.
10 kg
